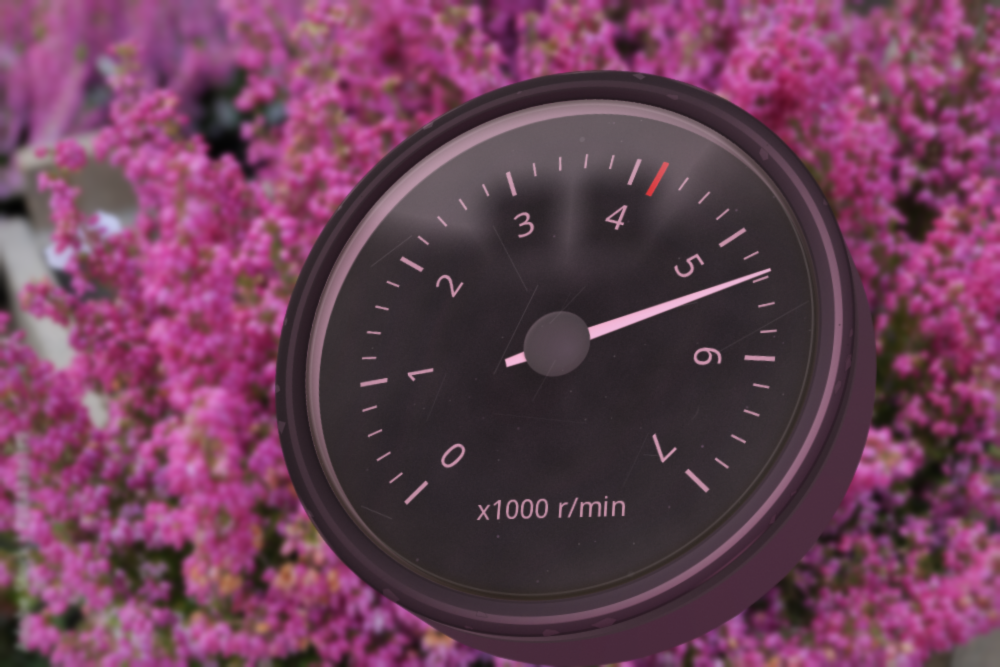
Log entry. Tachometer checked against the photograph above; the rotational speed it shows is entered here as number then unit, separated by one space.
5400 rpm
